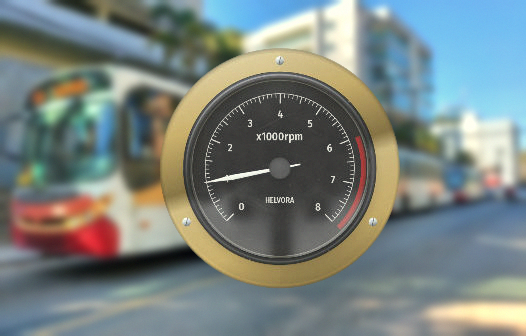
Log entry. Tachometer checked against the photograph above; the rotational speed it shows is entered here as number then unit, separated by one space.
1000 rpm
